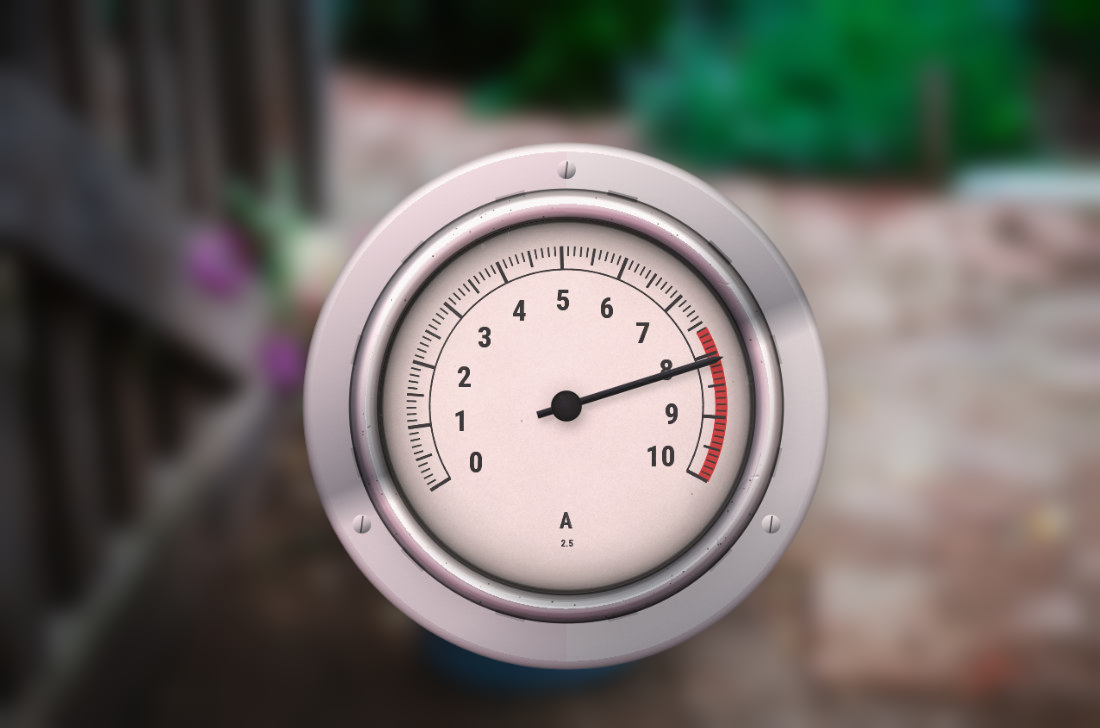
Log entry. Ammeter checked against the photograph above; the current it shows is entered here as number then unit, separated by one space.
8.1 A
